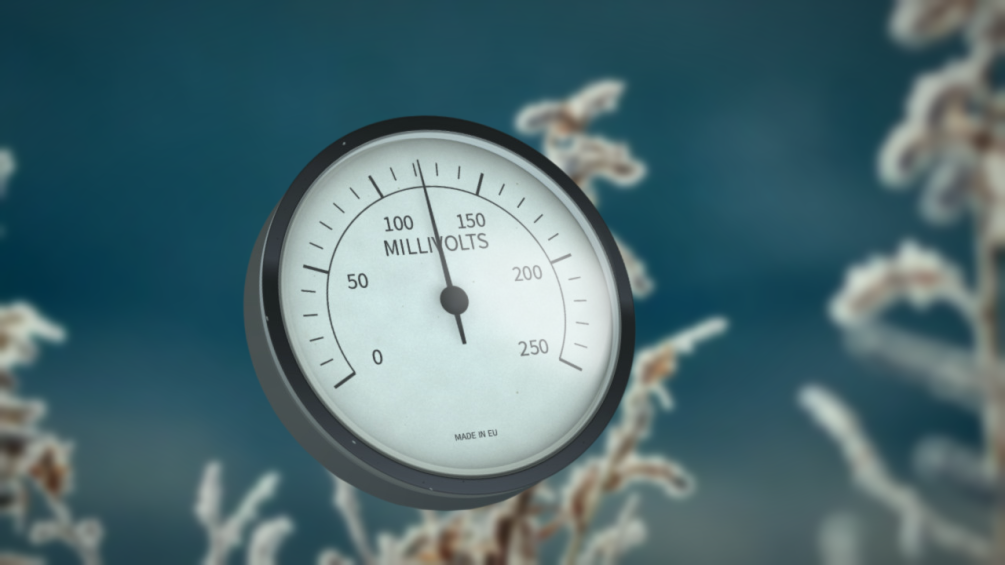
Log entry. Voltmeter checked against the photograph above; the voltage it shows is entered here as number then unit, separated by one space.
120 mV
